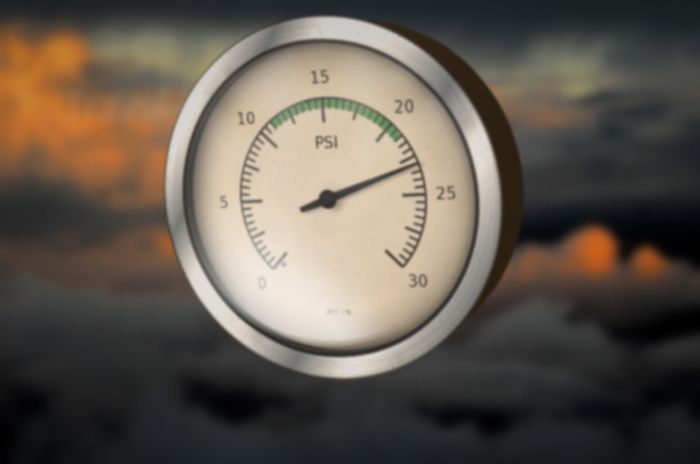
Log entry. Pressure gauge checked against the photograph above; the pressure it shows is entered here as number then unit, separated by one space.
23 psi
